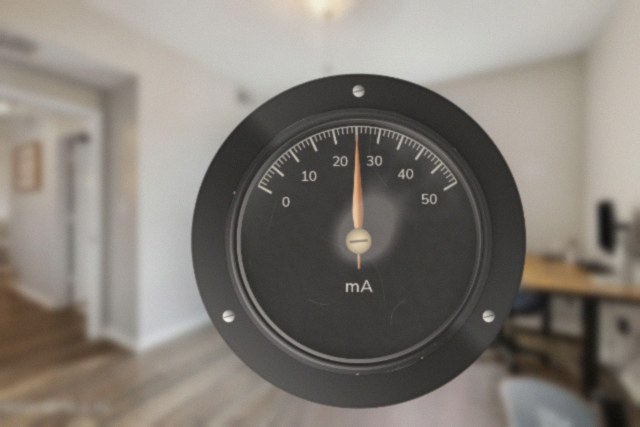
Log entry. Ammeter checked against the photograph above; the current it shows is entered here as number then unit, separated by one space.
25 mA
